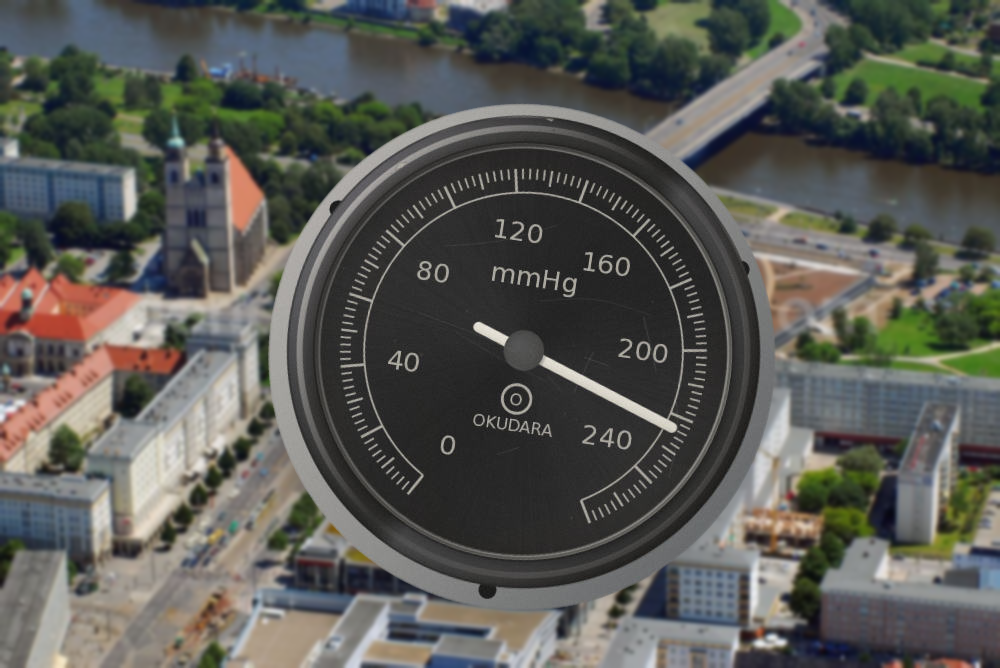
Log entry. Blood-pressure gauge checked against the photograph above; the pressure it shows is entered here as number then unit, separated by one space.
224 mmHg
